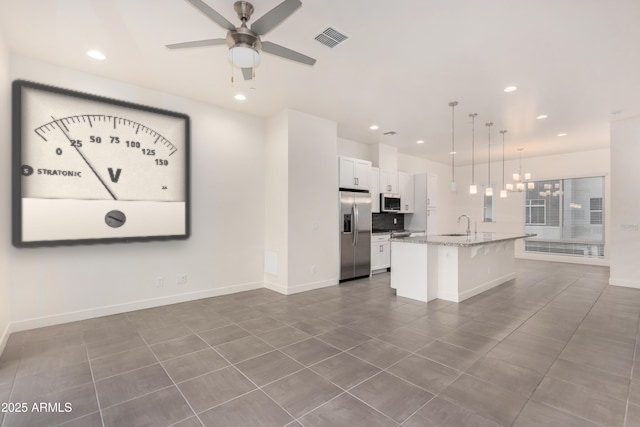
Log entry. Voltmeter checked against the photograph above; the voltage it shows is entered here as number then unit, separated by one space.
20 V
